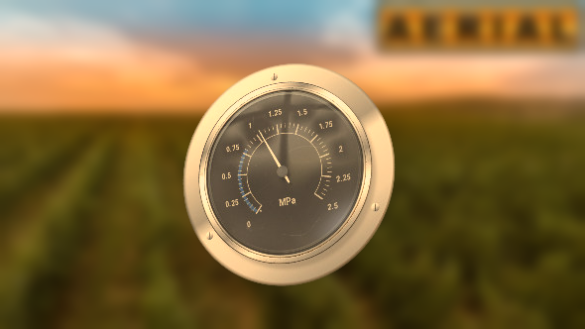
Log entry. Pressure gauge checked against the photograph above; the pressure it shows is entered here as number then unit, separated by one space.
1.05 MPa
